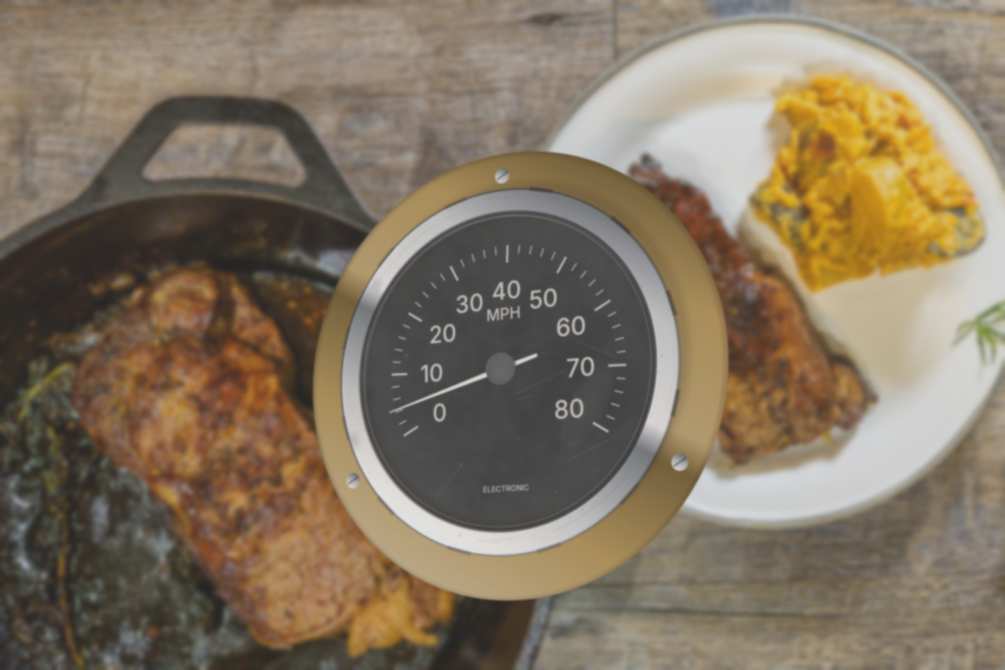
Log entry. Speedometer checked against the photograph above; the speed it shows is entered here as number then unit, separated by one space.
4 mph
